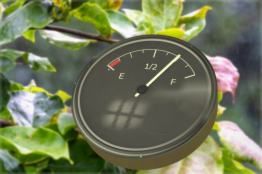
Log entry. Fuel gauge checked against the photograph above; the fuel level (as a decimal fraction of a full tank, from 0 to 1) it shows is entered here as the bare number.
0.75
